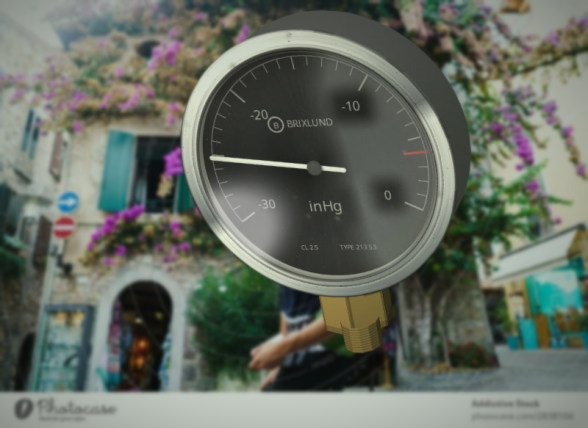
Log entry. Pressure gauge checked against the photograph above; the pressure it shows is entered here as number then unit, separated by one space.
-25 inHg
